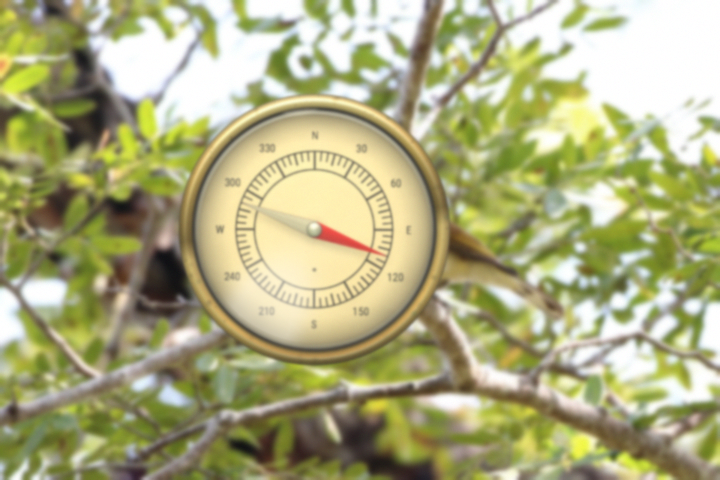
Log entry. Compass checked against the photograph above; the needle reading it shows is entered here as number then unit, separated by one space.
110 °
